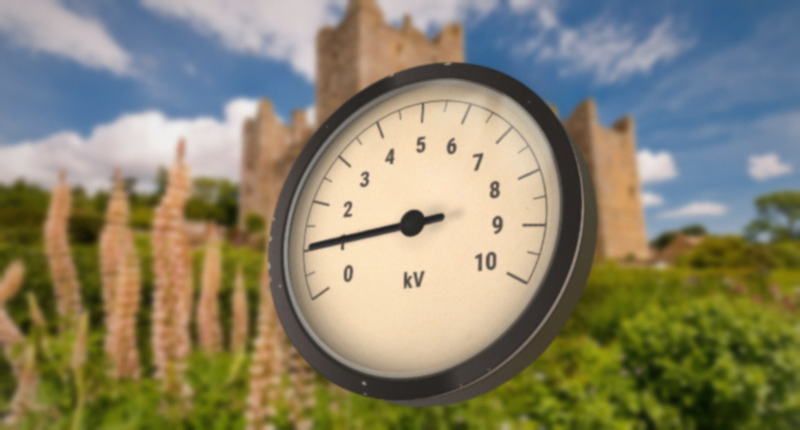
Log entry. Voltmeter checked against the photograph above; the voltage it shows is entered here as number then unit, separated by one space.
1 kV
